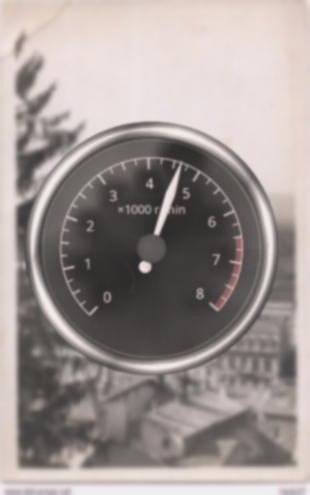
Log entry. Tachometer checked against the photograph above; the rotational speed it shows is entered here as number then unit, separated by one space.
4625 rpm
